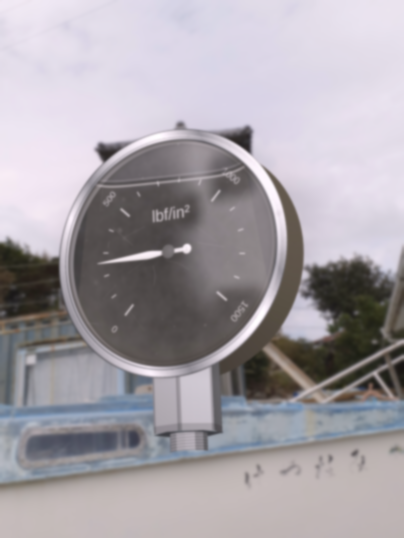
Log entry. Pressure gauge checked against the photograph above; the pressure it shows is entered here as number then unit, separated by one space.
250 psi
